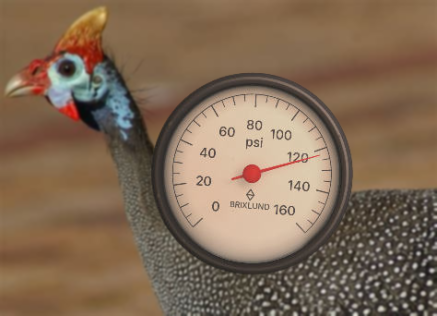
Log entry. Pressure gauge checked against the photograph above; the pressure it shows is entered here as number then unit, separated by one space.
122.5 psi
